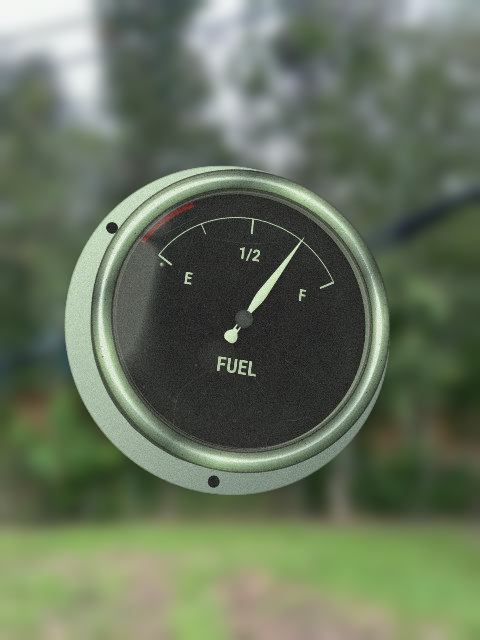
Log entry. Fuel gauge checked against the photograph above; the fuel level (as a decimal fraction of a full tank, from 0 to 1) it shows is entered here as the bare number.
0.75
